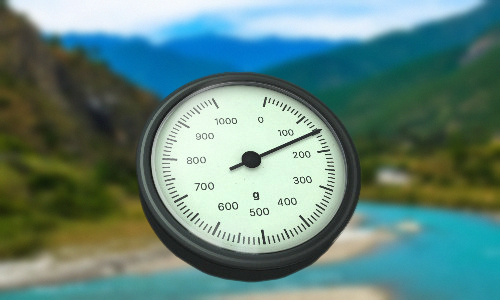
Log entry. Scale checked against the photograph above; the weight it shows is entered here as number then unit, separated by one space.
150 g
